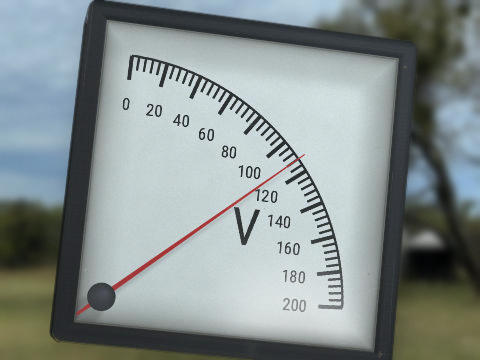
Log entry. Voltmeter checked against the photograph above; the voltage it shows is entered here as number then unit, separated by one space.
112 V
